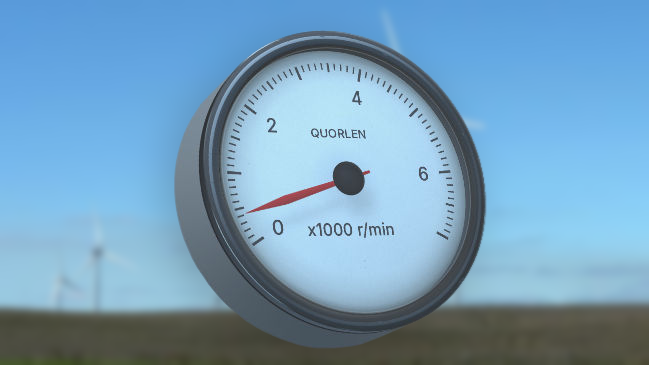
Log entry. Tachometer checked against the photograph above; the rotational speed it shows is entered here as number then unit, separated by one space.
400 rpm
